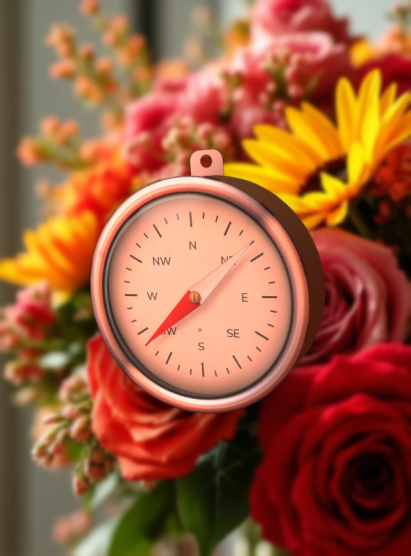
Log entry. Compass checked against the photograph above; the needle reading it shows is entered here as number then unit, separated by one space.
230 °
